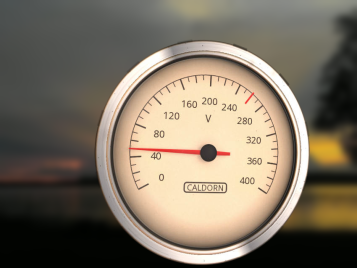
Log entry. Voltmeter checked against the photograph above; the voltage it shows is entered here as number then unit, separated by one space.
50 V
